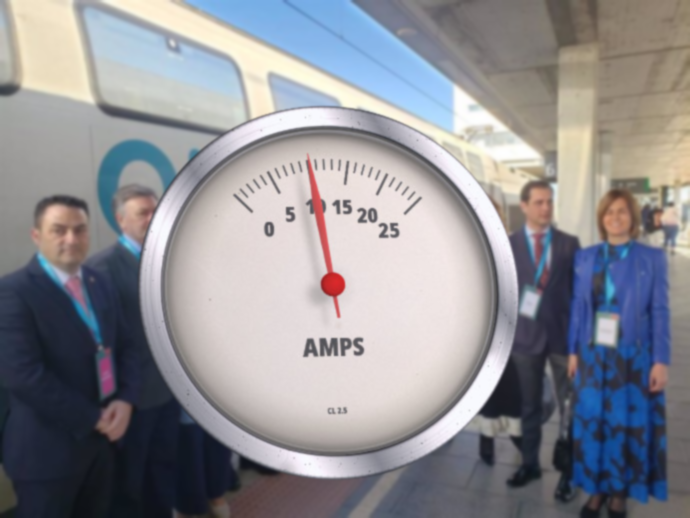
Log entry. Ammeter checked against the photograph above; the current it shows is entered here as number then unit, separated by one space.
10 A
